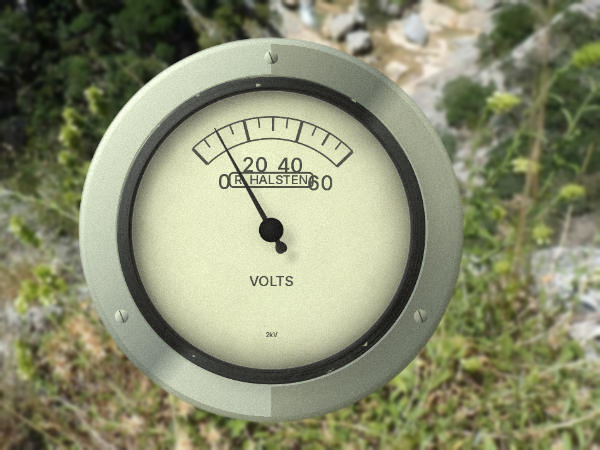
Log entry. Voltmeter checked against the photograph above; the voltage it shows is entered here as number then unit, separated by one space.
10 V
